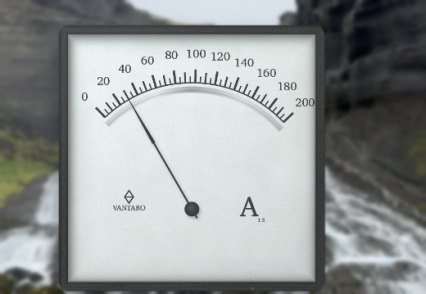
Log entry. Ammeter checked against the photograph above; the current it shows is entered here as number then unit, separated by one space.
30 A
